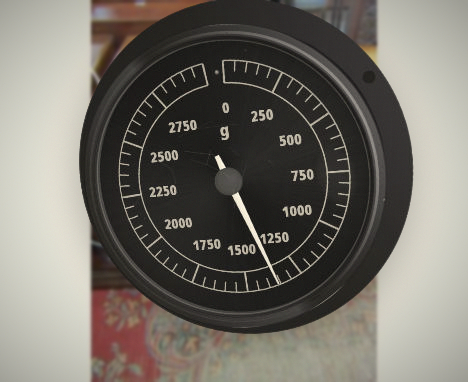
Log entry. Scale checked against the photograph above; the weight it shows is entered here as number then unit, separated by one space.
1350 g
